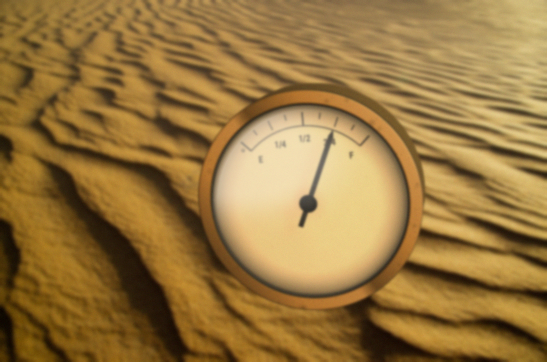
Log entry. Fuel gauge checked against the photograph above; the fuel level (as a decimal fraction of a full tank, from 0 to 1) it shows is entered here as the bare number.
0.75
